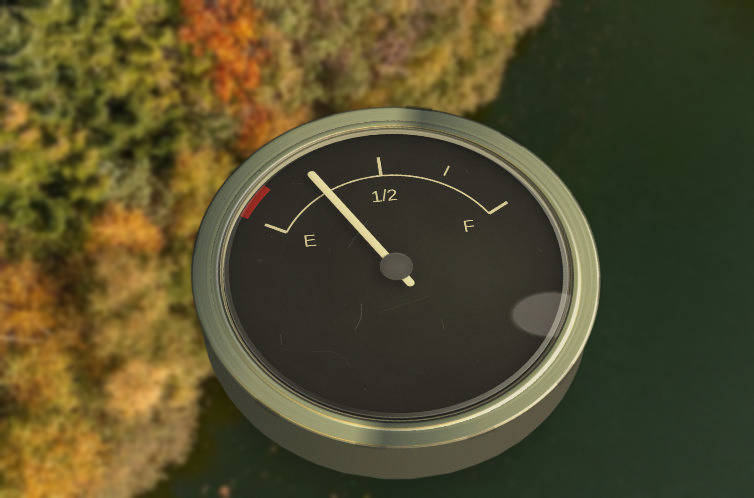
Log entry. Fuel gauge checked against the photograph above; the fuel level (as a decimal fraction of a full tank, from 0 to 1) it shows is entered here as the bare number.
0.25
